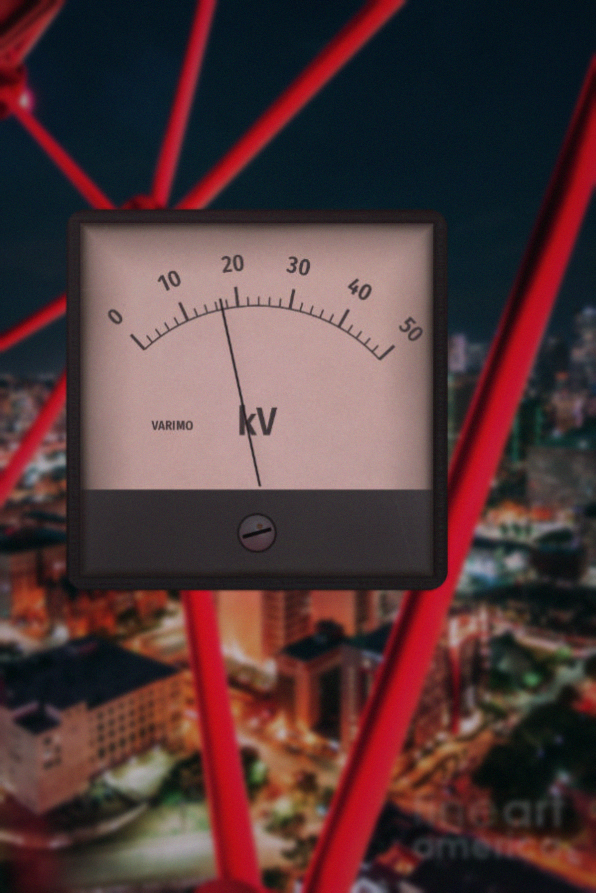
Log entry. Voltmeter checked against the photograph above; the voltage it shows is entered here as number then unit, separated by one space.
17 kV
